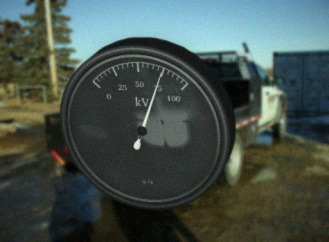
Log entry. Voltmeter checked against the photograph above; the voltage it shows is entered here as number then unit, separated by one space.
75 kV
